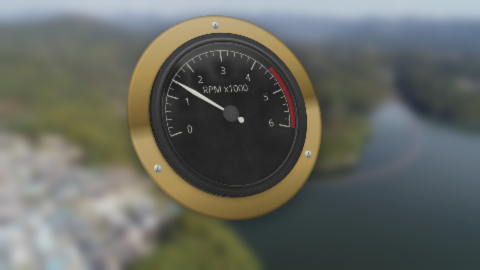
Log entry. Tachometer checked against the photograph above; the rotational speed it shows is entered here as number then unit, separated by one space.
1400 rpm
